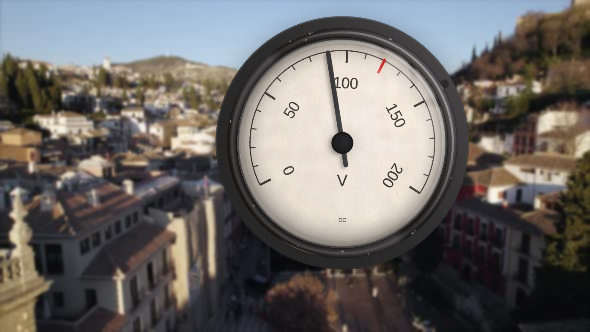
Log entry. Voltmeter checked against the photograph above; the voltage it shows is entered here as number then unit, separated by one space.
90 V
